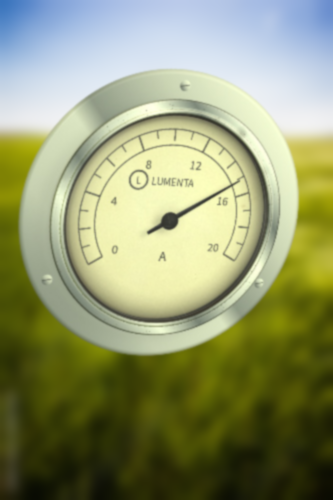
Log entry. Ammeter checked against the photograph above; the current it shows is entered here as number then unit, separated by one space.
15 A
